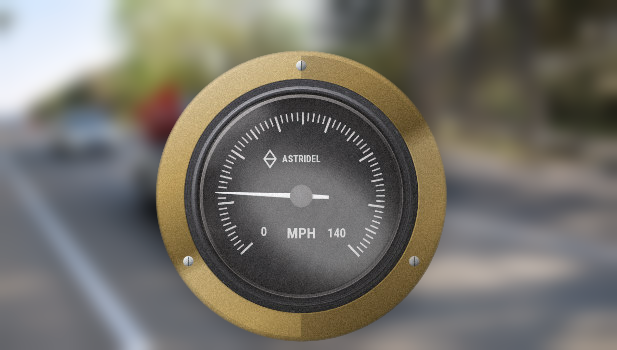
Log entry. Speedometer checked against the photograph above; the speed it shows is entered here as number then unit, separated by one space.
24 mph
